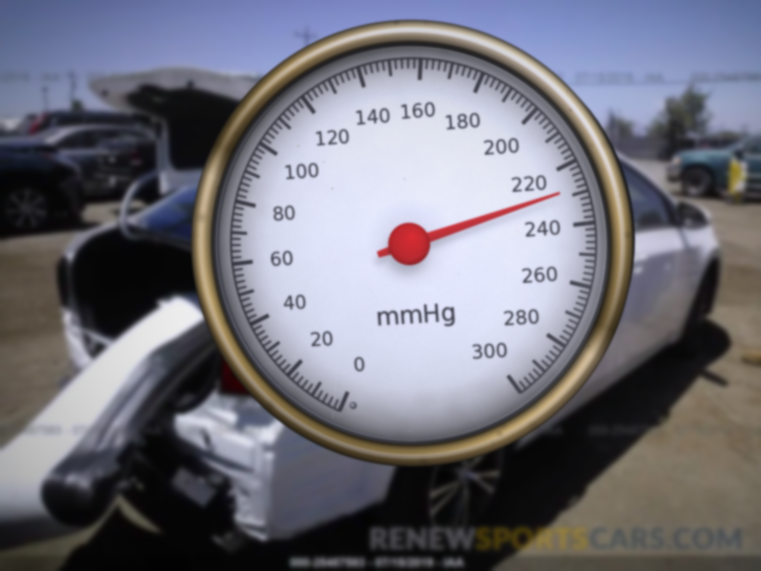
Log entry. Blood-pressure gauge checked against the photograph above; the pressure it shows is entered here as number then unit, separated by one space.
228 mmHg
